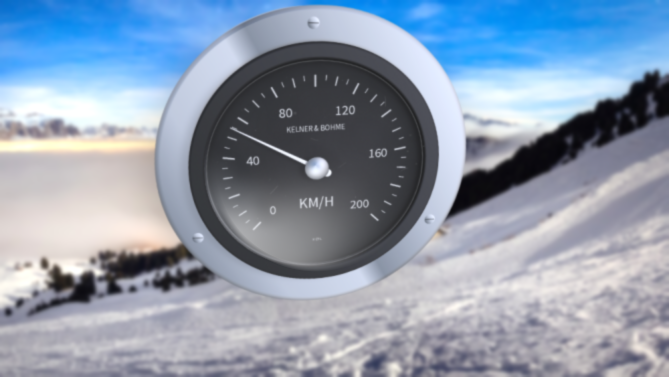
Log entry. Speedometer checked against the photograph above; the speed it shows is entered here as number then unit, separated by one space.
55 km/h
